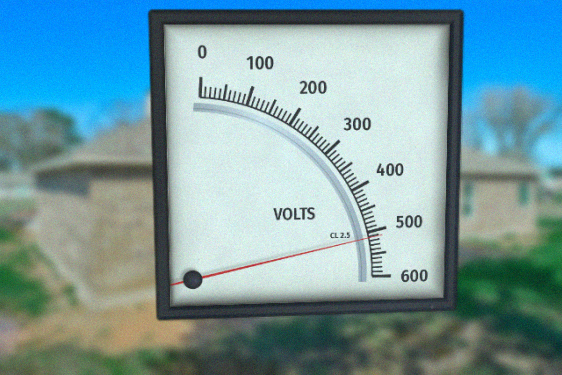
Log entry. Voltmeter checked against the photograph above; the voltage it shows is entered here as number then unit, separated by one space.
510 V
